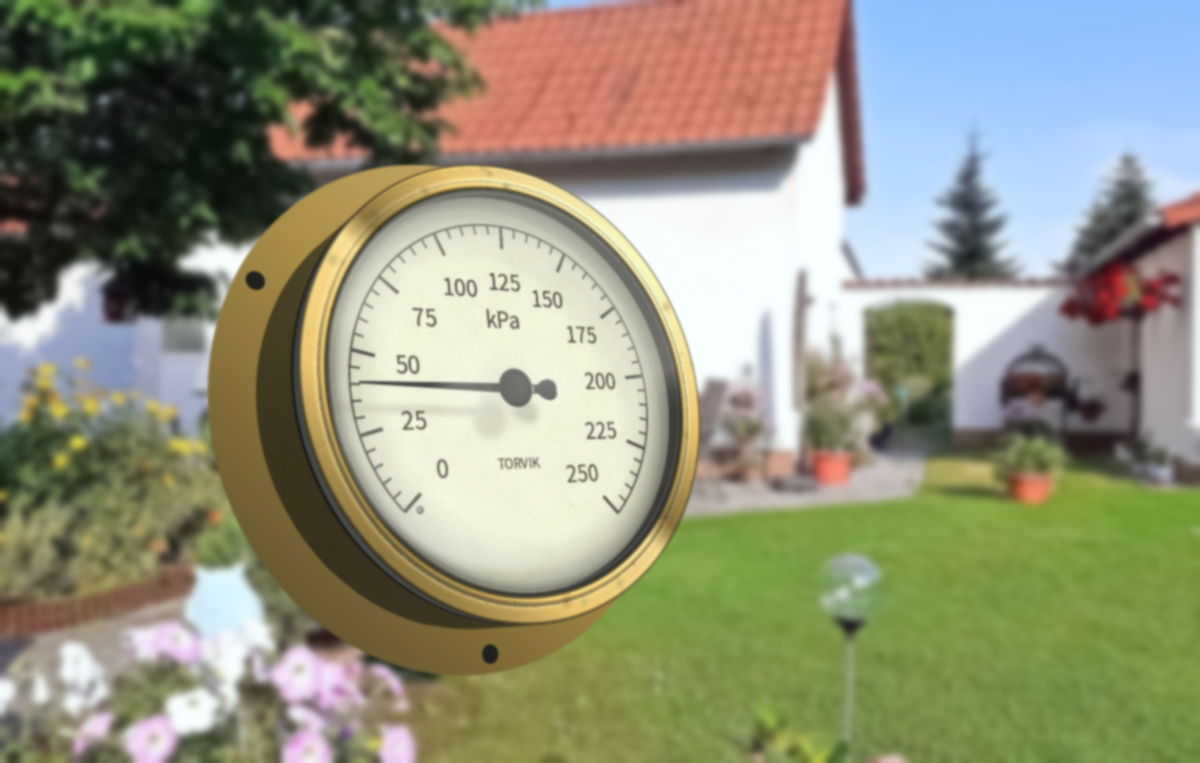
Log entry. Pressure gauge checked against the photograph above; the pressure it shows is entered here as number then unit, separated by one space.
40 kPa
